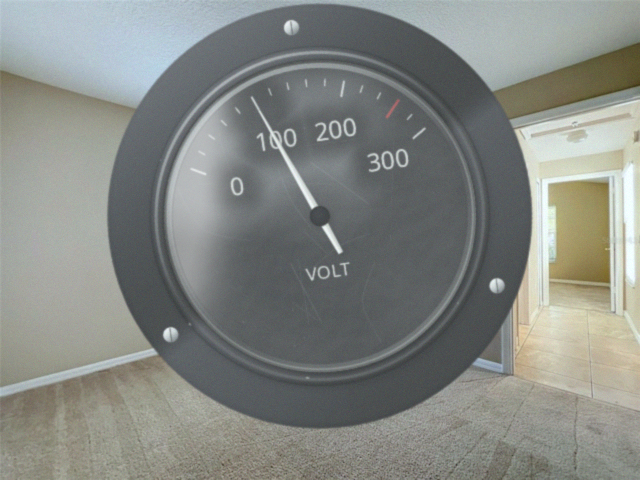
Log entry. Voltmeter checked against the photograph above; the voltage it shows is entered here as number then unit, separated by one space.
100 V
